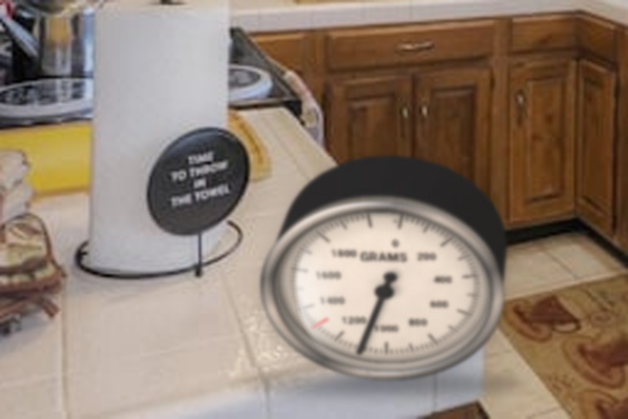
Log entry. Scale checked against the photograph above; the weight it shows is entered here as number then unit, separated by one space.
1100 g
